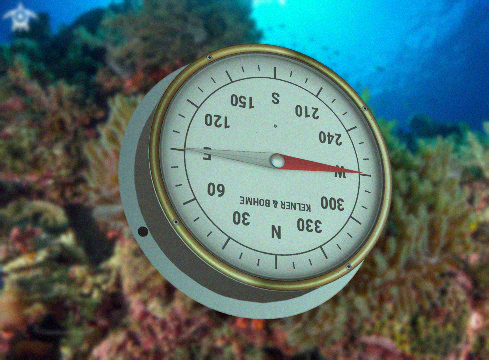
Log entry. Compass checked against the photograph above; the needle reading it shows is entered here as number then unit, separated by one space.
270 °
